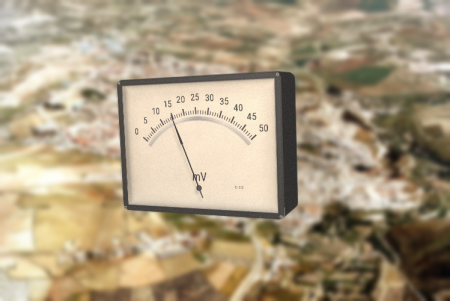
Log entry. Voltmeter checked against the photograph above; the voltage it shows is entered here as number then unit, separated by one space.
15 mV
